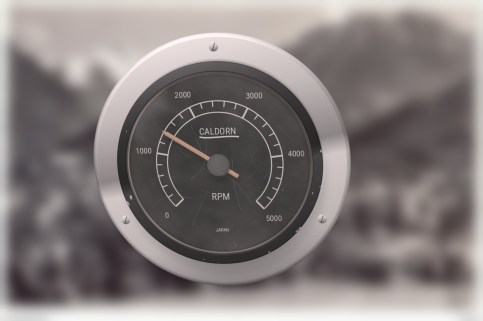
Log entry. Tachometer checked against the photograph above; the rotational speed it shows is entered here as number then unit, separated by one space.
1400 rpm
